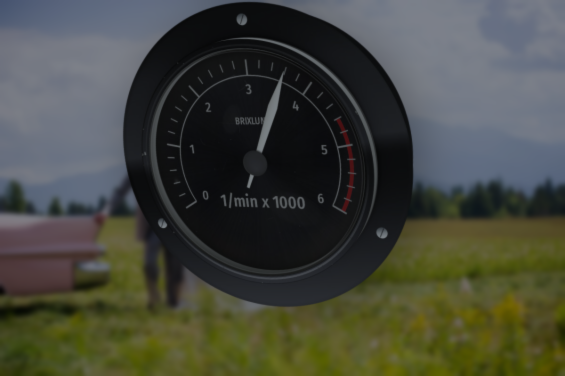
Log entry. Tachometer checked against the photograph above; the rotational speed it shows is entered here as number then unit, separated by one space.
3600 rpm
